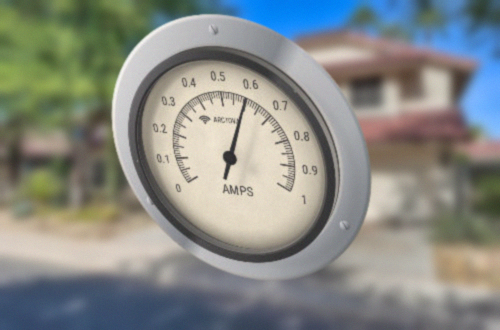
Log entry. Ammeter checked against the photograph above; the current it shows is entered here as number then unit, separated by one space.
0.6 A
